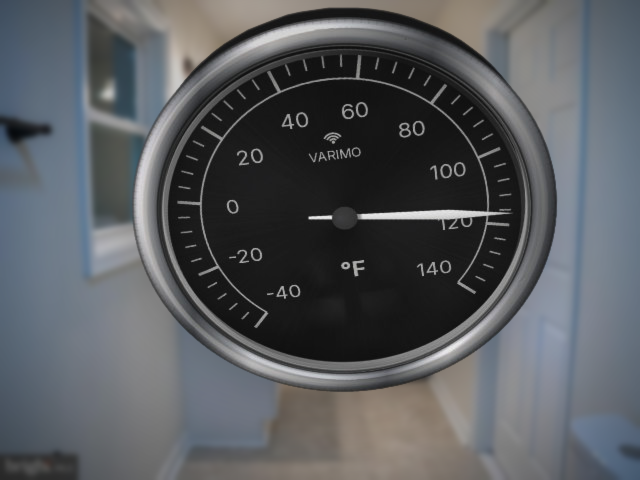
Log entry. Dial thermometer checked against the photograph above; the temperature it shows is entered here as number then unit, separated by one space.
116 °F
